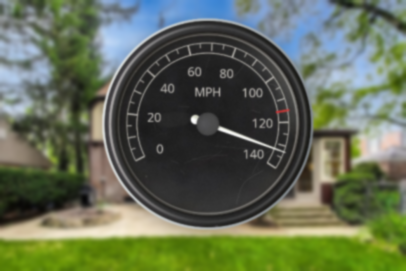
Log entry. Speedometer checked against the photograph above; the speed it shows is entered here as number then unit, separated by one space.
132.5 mph
